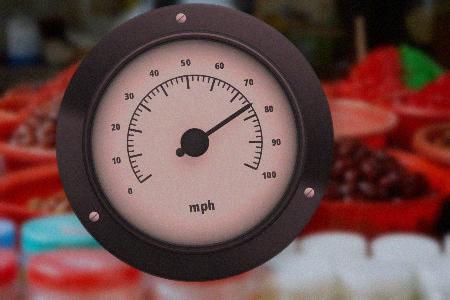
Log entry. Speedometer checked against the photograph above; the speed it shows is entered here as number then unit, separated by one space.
76 mph
